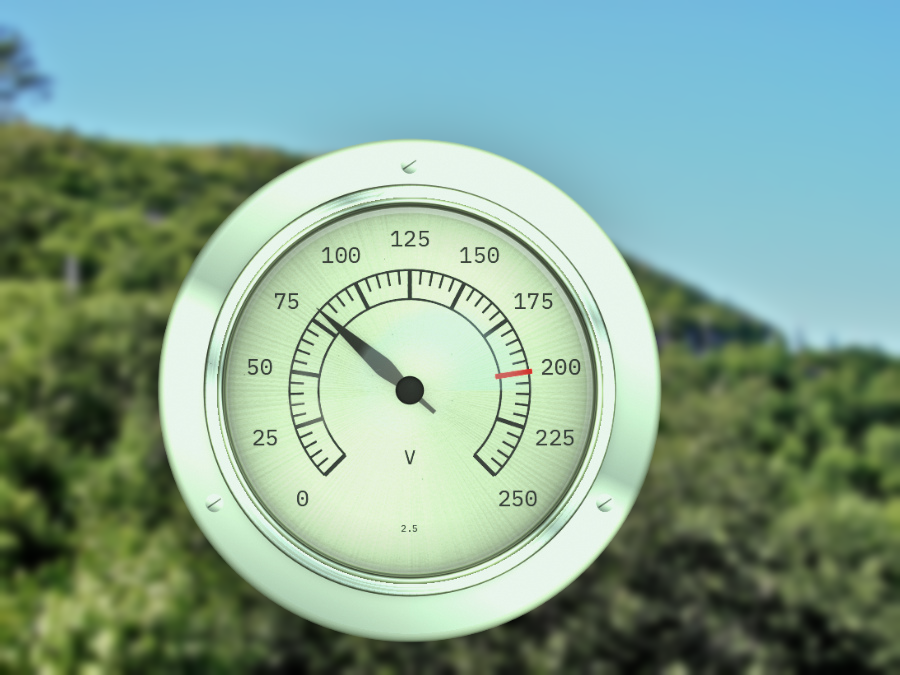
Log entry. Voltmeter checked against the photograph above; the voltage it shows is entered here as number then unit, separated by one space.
80 V
